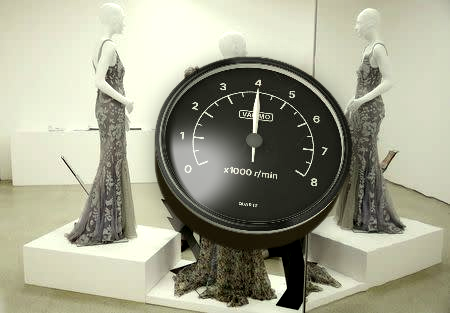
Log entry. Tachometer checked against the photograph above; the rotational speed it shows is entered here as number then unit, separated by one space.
4000 rpm
